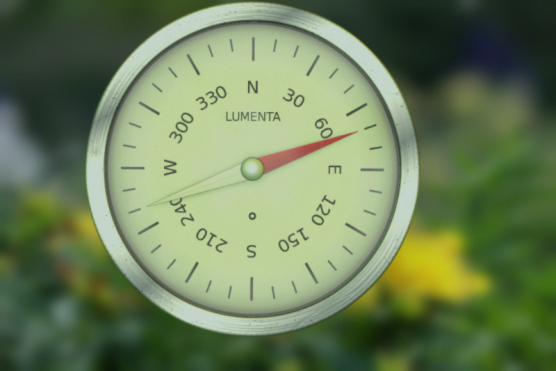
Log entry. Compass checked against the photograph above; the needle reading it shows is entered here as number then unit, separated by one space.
70 °
